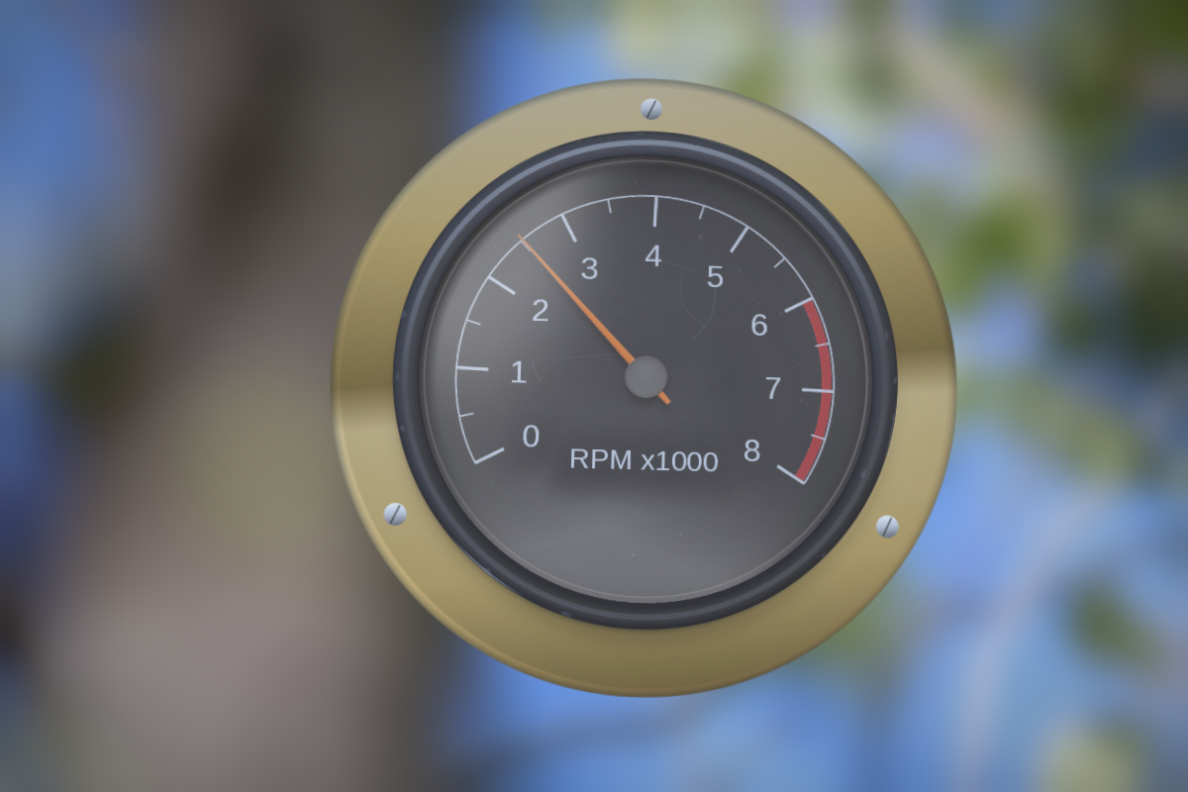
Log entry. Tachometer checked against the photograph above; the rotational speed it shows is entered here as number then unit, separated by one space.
2500 rpm
